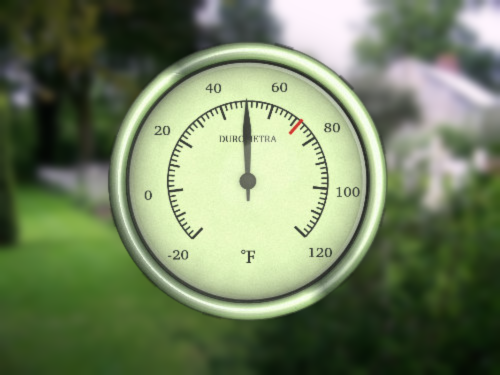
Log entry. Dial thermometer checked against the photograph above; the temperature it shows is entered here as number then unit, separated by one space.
50 °F
